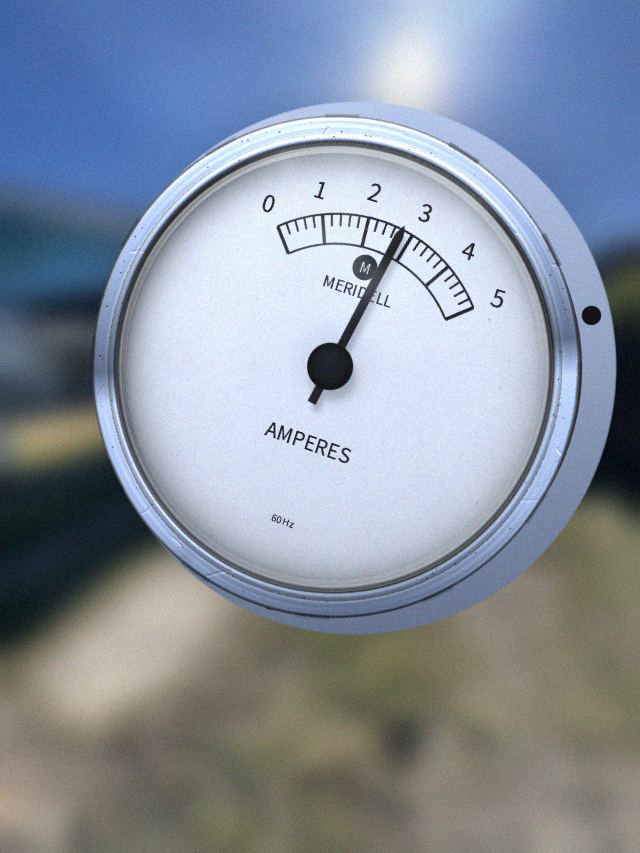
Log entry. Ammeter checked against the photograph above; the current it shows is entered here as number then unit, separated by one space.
2.8 A
